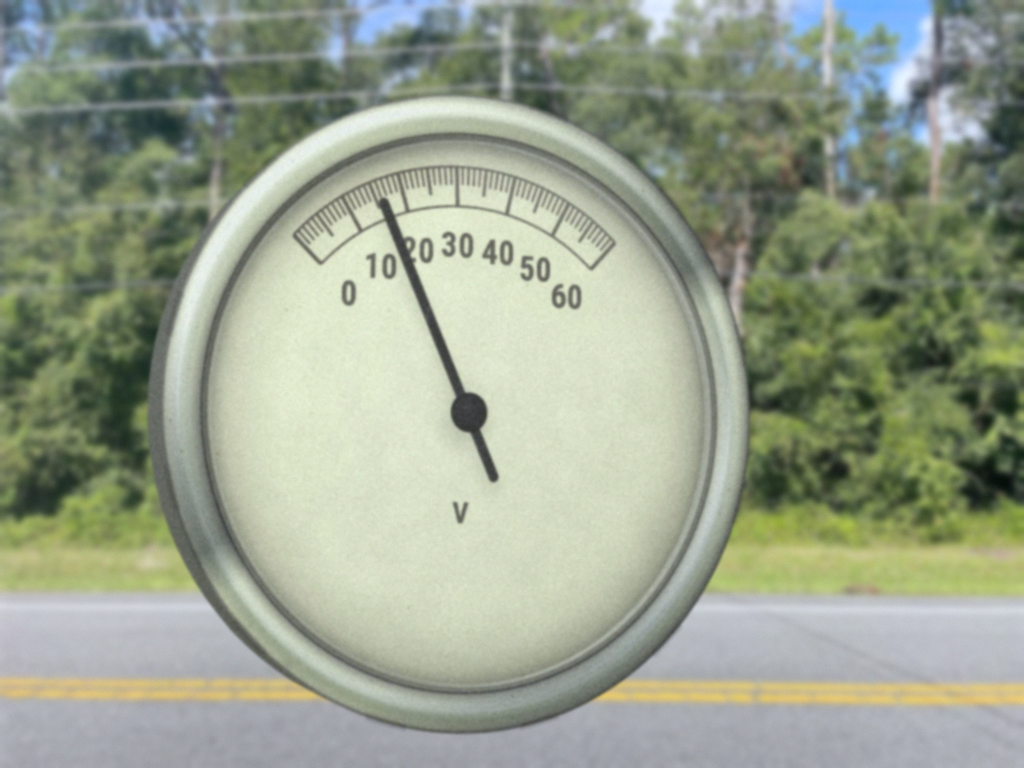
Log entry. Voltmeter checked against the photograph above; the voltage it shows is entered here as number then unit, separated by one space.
15 V
